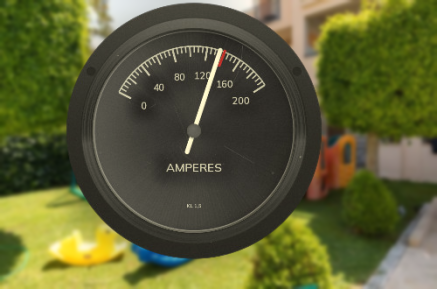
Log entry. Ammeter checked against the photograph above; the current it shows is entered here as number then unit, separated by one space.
135 A
